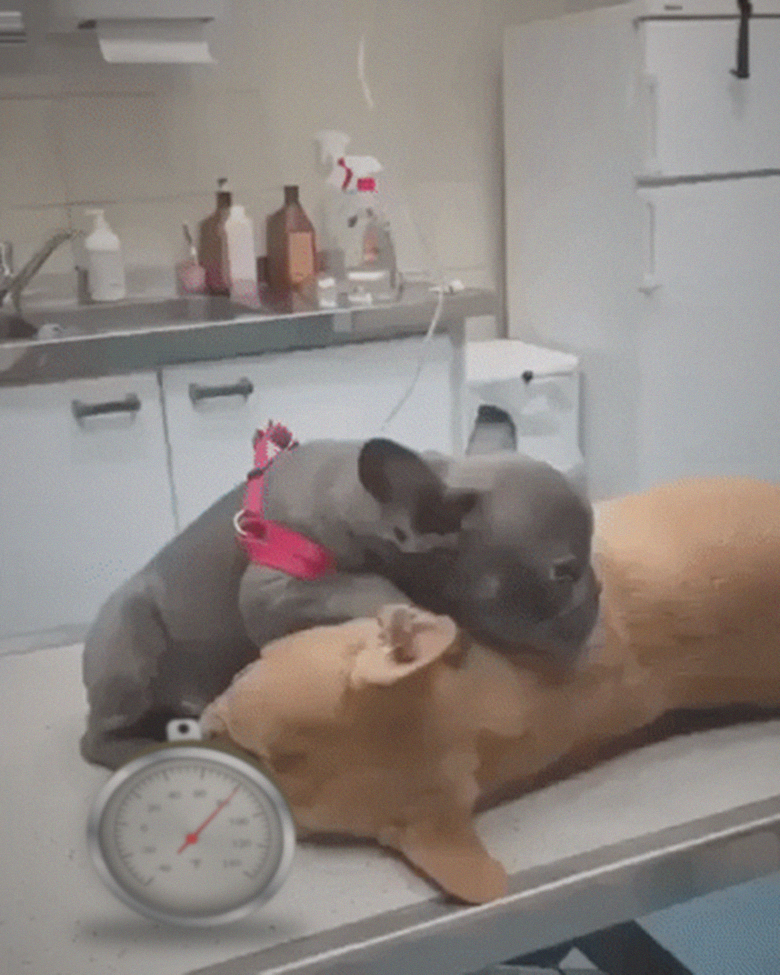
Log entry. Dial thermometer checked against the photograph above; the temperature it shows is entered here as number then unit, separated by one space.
80 °F
